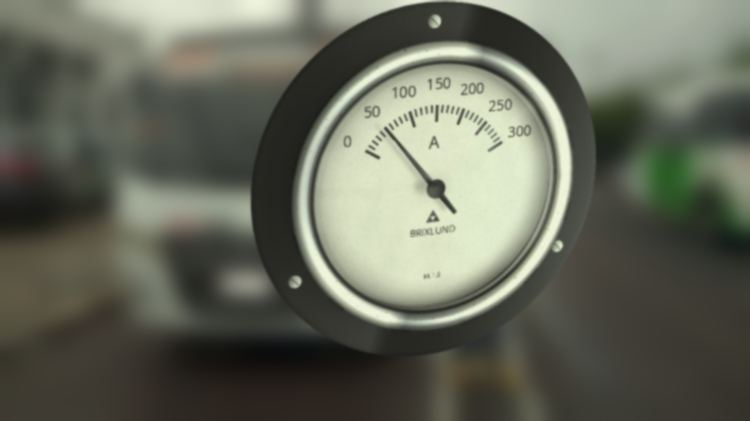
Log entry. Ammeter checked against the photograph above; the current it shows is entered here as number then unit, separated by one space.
50 A
